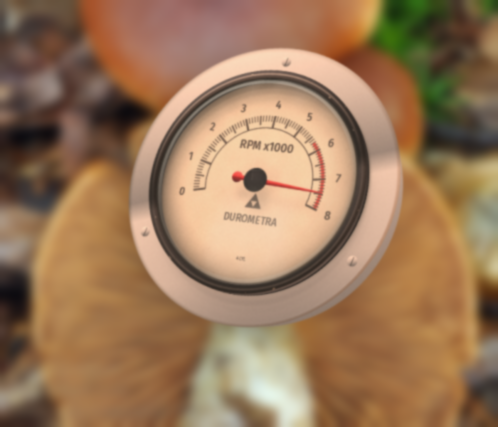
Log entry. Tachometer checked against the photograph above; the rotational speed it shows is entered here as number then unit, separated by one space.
7500 rpm
